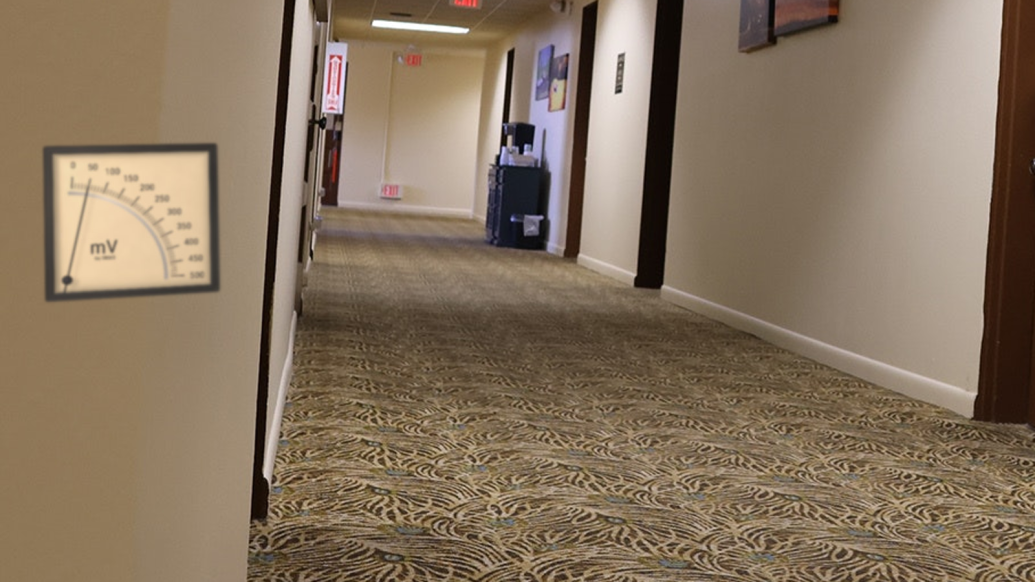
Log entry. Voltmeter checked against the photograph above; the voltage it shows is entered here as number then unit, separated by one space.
50 mV
